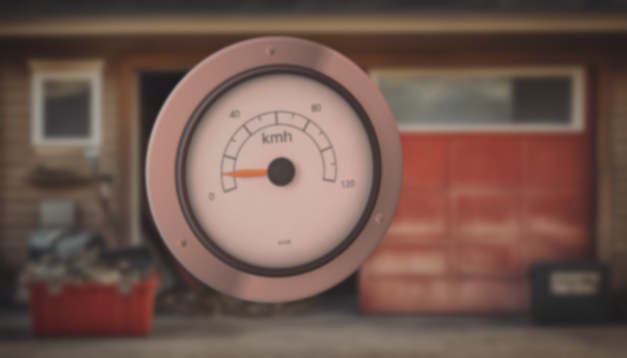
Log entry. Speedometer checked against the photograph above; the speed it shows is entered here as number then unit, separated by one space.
10 km/h
